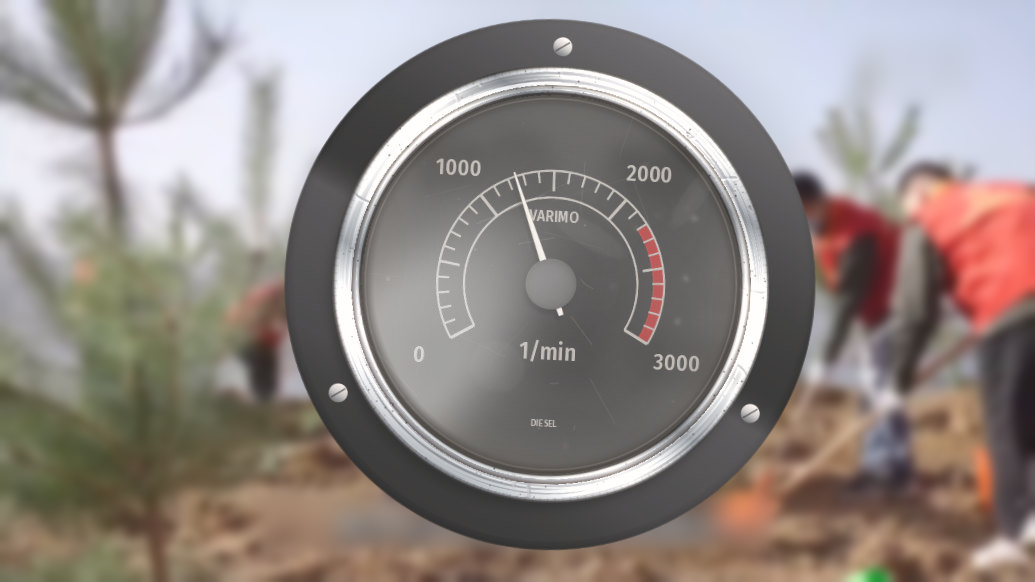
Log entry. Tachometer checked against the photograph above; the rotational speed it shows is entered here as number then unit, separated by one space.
1250 rpm
